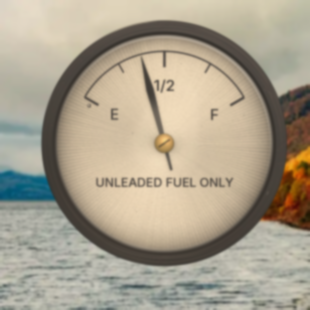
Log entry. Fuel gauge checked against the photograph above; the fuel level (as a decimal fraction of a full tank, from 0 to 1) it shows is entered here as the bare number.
0.375
